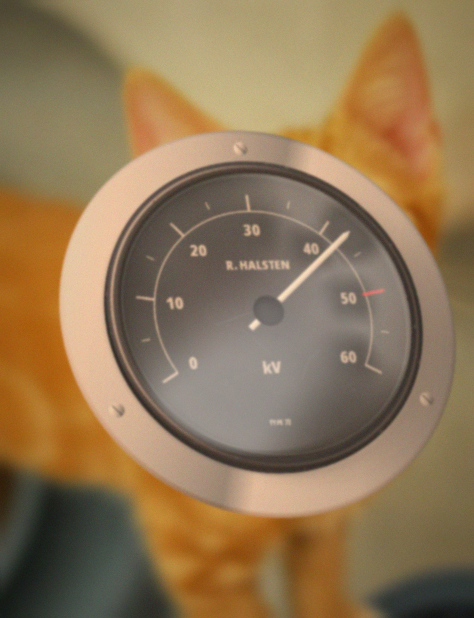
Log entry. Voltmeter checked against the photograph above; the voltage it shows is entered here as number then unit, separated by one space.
42.5 kV
